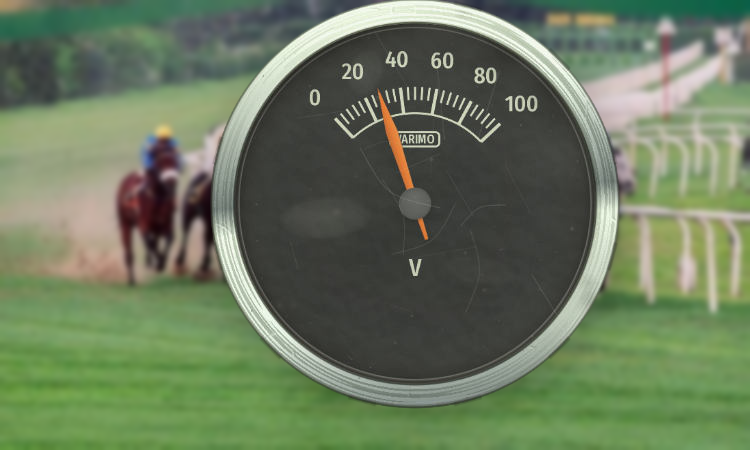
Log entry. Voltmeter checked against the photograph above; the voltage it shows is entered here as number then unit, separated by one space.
28 V
